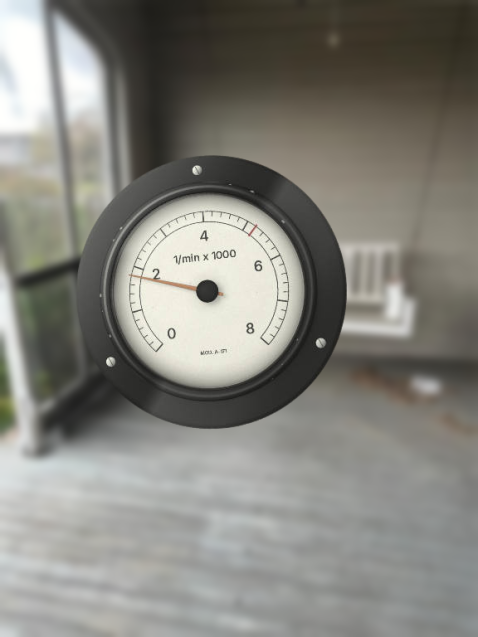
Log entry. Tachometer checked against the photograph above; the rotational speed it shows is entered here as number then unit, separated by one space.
1800 rpm
